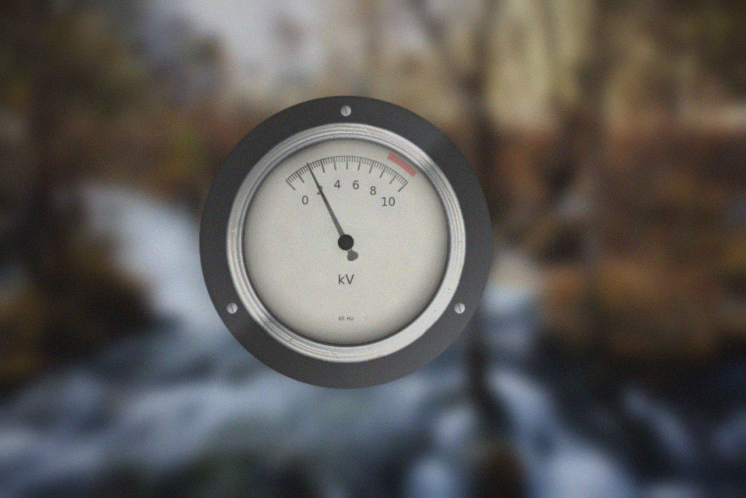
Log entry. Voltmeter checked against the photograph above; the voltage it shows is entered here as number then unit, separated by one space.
2 kV
